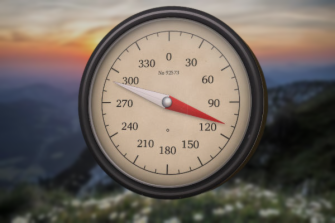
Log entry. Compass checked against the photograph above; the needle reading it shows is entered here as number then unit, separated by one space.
110 °
